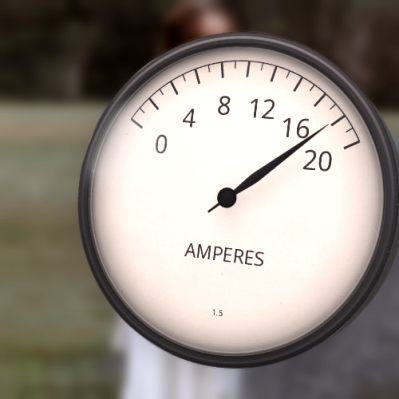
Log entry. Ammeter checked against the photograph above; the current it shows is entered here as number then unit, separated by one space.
18 A
